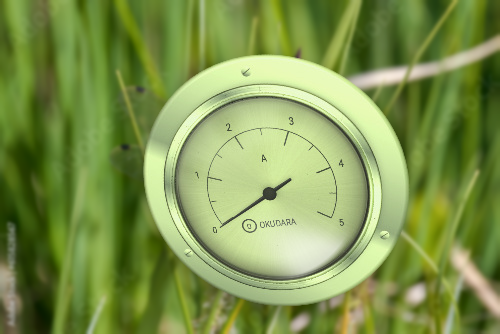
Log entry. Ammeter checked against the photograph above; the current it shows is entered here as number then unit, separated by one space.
0 A
